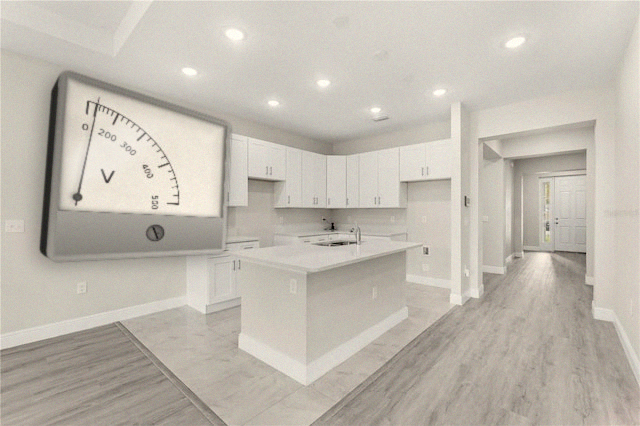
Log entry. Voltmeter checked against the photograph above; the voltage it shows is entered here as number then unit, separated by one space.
100 V
